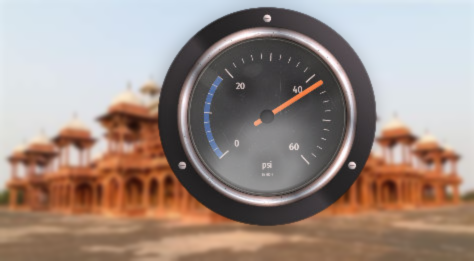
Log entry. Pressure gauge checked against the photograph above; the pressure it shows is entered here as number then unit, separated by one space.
42 psi
